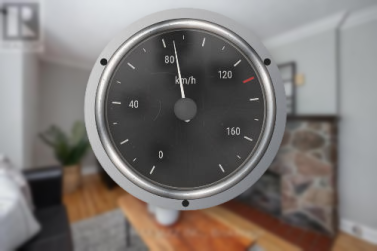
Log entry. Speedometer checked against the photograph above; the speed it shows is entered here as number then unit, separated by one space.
85 km/h
